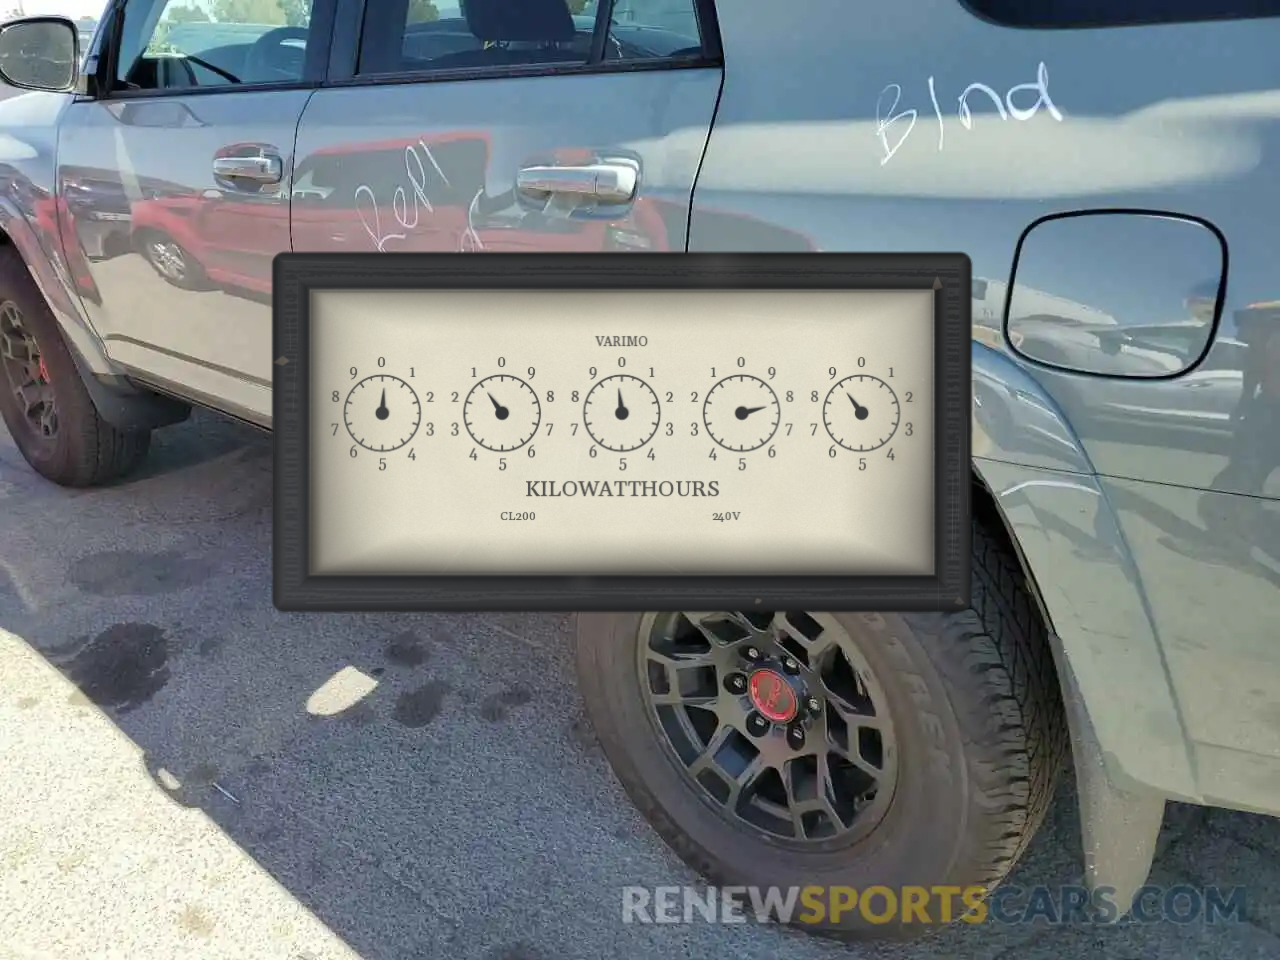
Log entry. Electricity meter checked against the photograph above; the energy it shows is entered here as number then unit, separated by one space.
979 kWh
